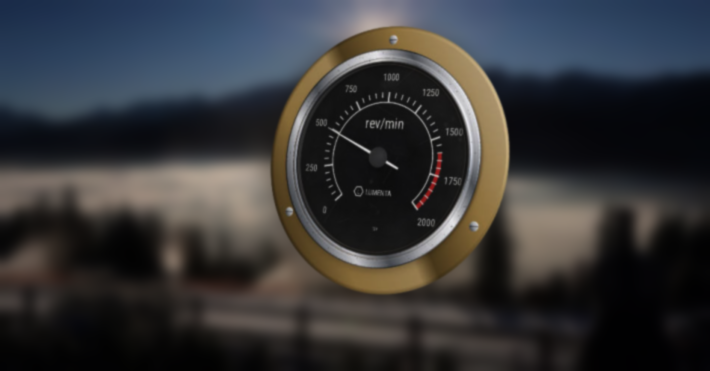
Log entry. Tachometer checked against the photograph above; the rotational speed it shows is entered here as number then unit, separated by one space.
500 rpm
